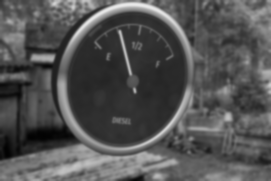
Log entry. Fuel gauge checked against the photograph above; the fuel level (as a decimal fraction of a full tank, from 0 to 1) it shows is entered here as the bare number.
0.25
